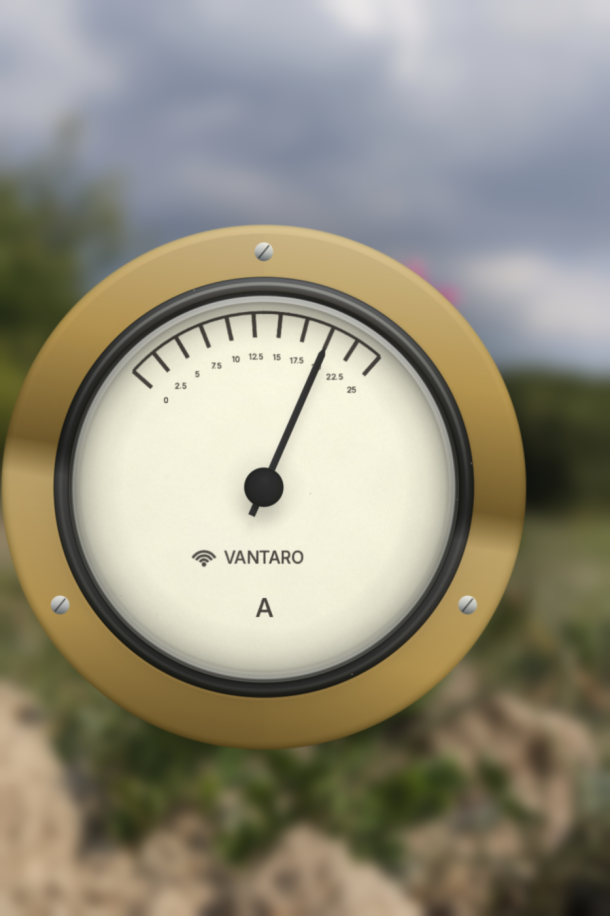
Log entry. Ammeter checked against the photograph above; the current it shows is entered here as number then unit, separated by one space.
20 A
